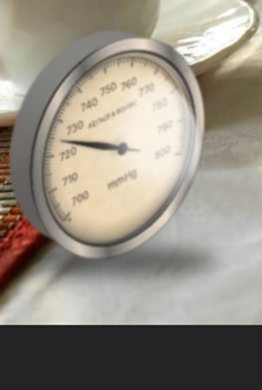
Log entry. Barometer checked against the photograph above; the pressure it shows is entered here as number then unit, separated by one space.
725 mmHg
